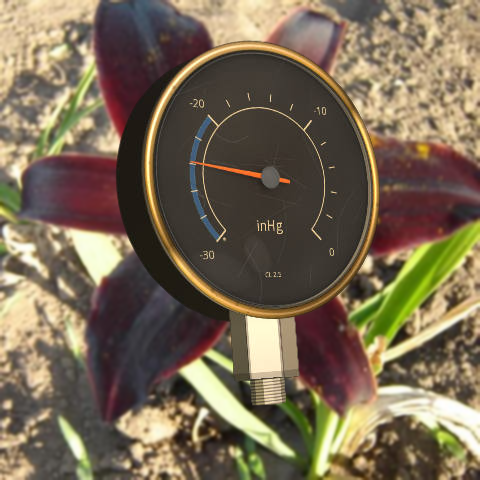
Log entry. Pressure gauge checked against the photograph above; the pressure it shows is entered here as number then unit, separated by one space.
-24 inHg
